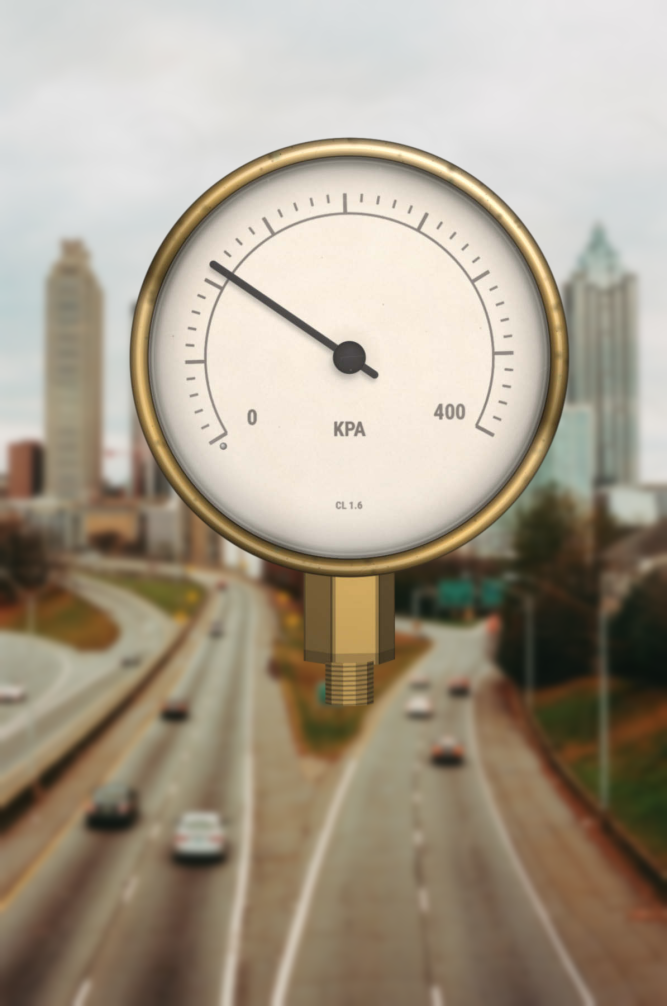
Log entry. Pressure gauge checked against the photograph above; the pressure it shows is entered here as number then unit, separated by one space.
110 kPa
